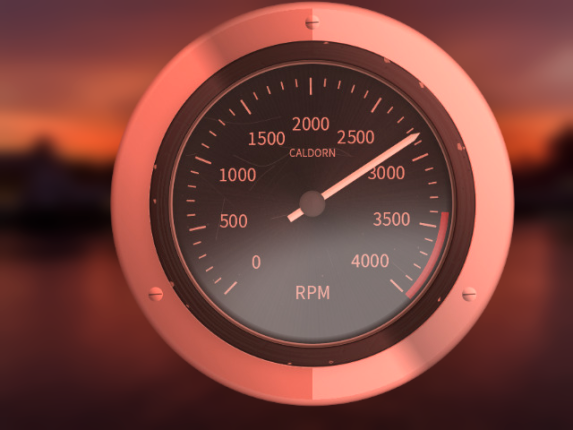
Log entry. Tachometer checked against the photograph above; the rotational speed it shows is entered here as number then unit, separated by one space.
2850 rpm
